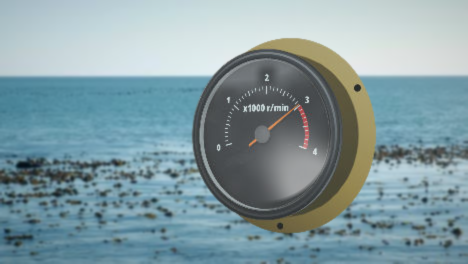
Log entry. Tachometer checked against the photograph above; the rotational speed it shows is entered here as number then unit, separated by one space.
3000 rpm
